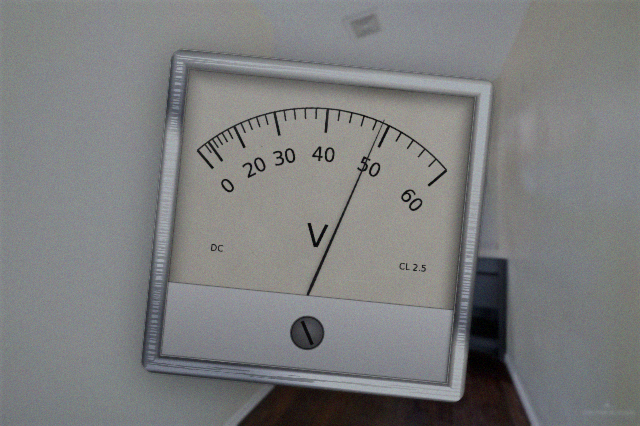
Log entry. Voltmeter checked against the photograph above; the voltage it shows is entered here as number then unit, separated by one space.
49 V
